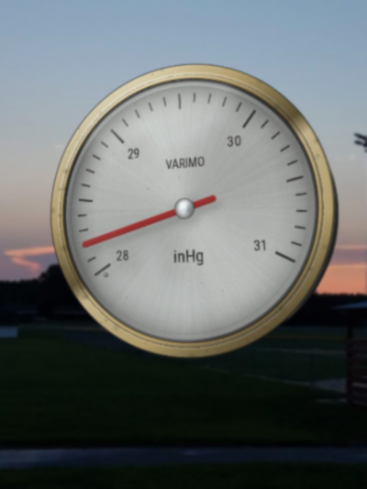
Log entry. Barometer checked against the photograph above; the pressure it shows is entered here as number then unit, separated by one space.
28.2 inHg
